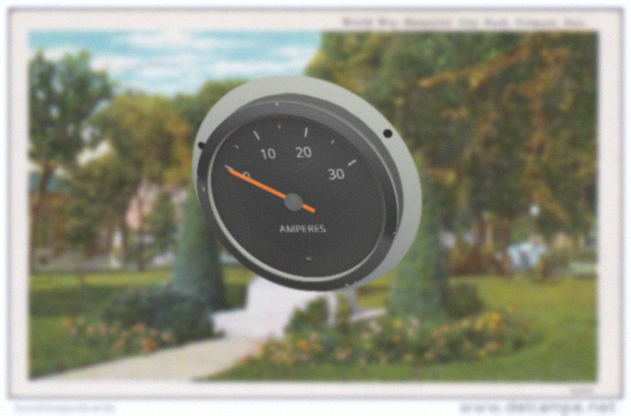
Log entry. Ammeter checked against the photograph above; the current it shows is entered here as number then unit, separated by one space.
0 A
